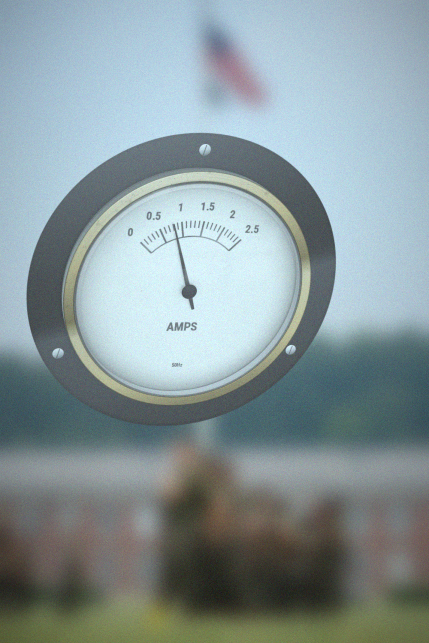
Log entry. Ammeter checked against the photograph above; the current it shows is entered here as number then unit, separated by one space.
0.8 A
